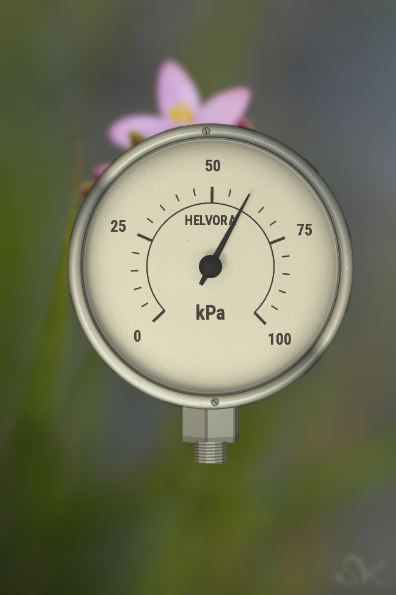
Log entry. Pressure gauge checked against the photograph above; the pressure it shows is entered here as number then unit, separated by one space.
60 kPa
